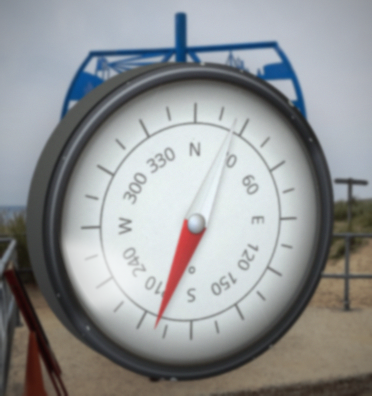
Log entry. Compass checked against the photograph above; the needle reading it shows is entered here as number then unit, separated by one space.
202.5 °
